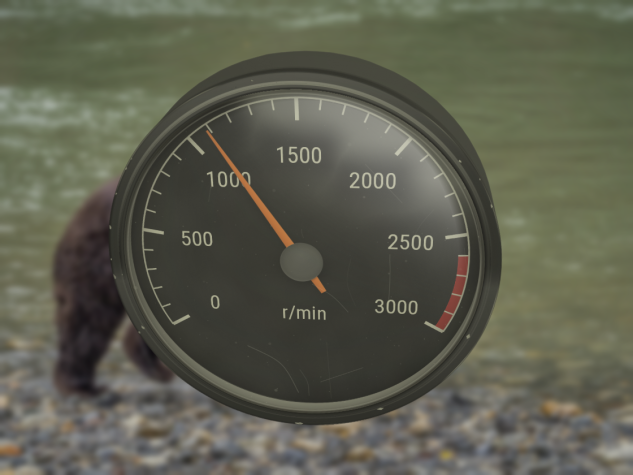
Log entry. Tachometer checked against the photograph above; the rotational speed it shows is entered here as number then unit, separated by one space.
1100 rpm
